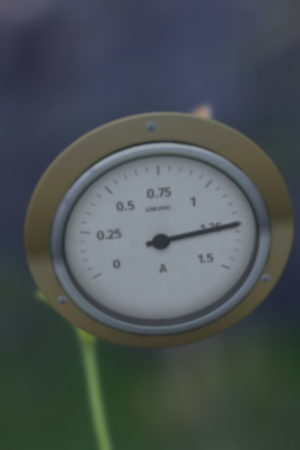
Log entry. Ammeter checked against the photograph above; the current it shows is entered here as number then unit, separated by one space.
1.25 A
